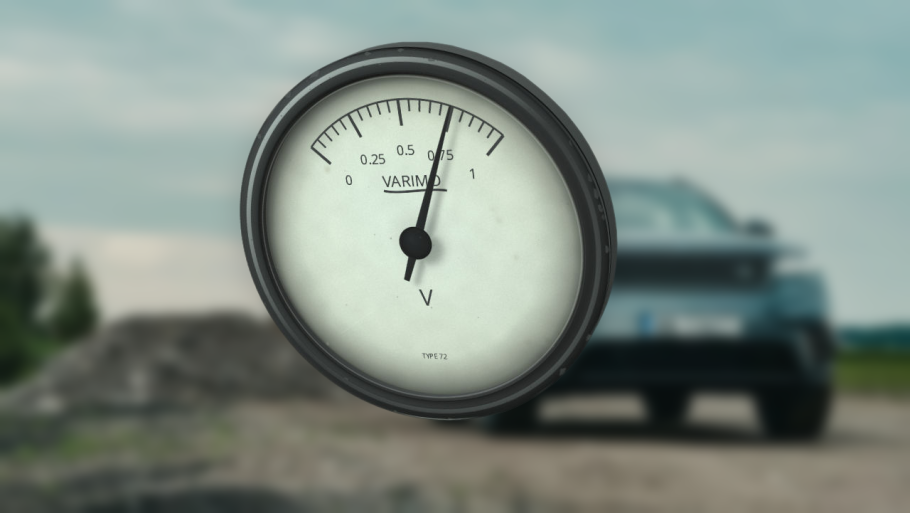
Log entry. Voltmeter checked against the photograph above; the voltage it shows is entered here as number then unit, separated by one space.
0.75 V
